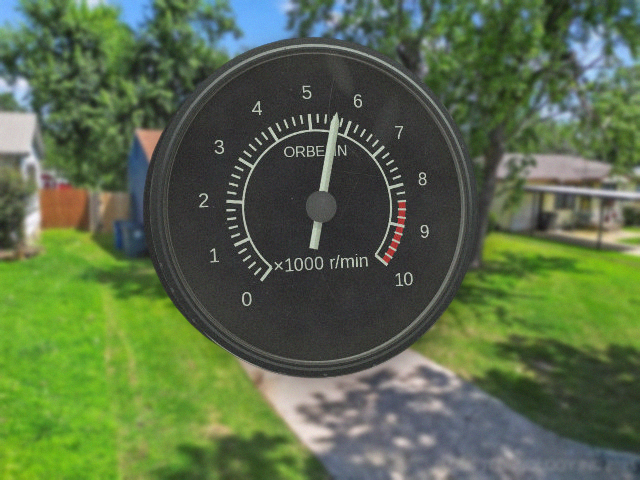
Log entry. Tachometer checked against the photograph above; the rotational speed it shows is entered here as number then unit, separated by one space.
5600 rpm
